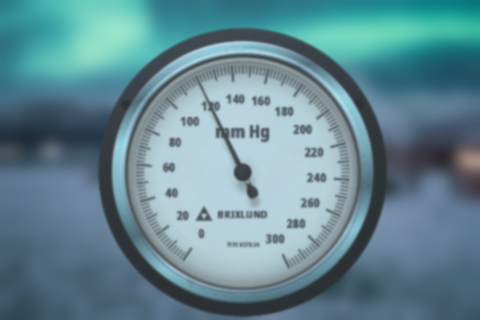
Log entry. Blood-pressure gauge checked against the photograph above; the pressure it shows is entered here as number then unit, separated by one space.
120 mmHg
